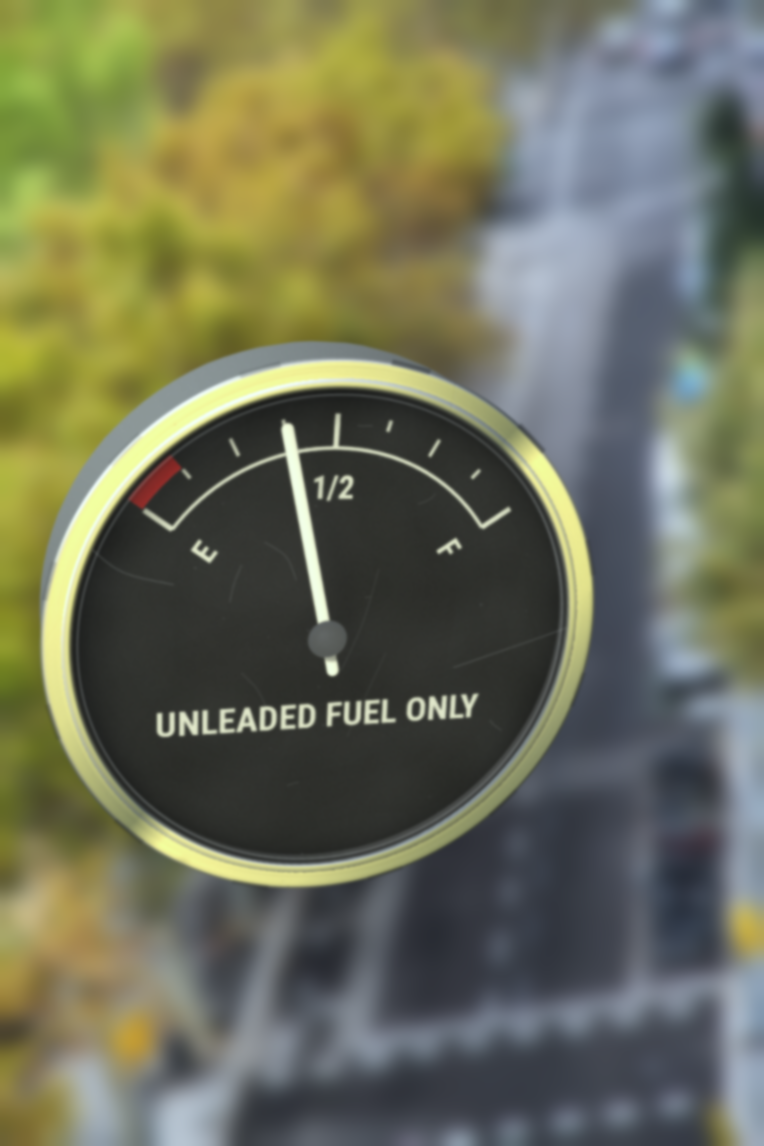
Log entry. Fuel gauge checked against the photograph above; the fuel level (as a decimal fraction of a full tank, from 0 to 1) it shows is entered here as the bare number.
0.375
